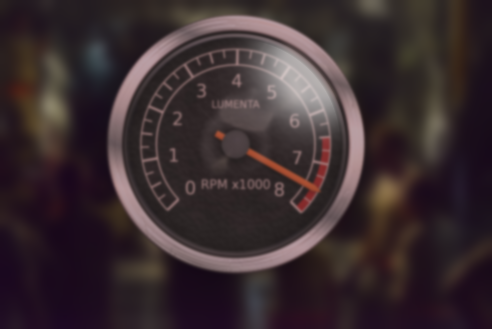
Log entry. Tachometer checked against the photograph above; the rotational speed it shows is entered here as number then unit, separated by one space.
7500 rpm
